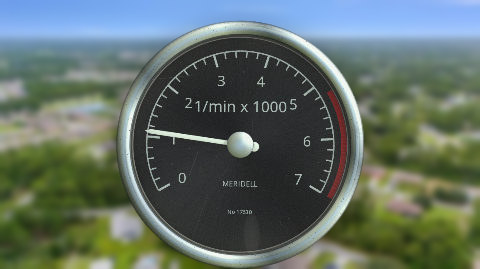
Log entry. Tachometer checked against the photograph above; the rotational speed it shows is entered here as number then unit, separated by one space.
1100 rpm
